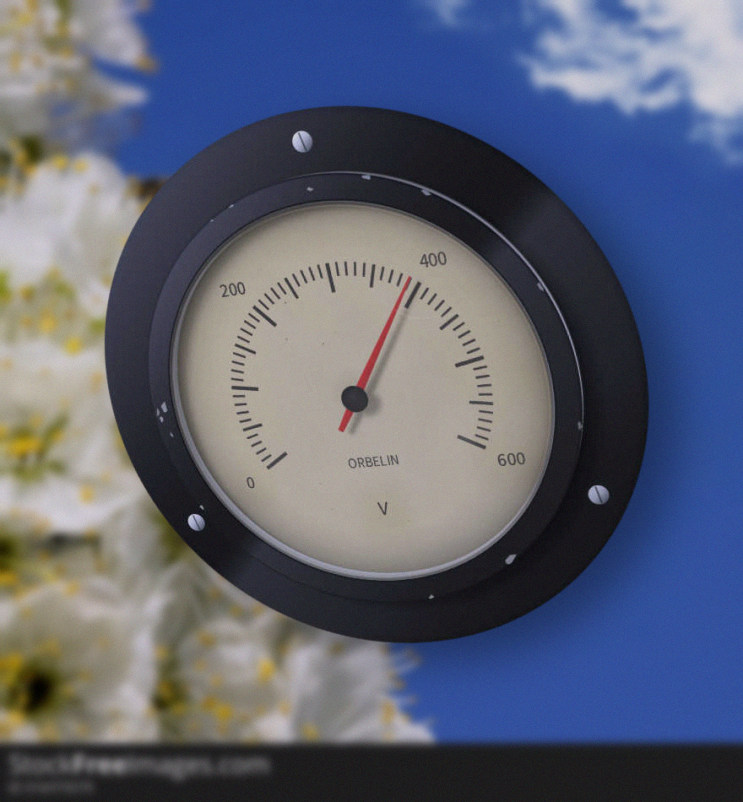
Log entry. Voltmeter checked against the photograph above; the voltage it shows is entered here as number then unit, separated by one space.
390 V
